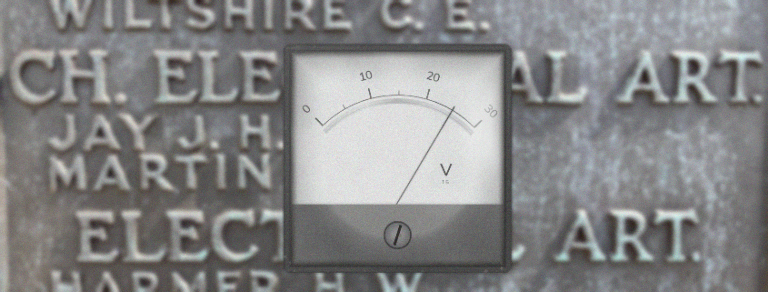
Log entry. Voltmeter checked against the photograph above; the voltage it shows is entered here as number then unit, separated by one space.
25 V
